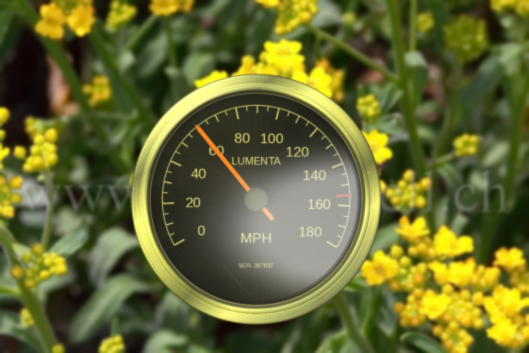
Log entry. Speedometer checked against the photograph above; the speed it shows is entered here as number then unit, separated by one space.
60 mph
